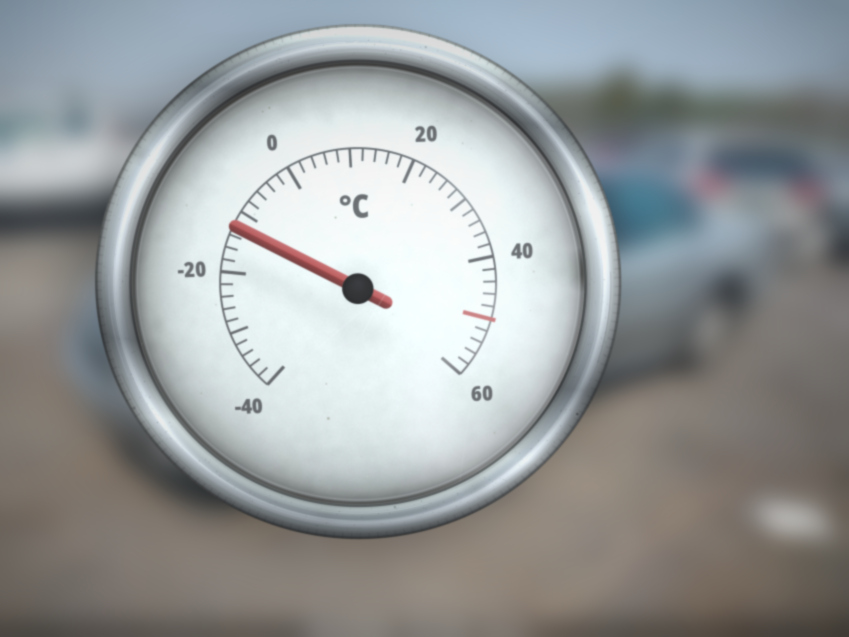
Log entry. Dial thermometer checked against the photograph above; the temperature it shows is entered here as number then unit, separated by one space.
-12 °C
